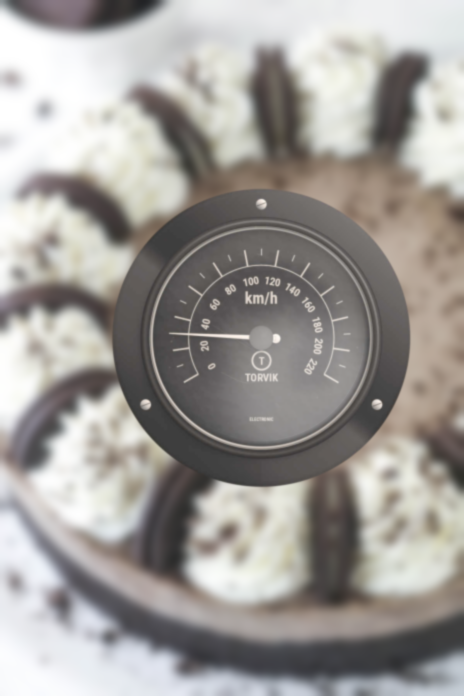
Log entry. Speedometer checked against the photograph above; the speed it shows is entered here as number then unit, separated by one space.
30 km/h
